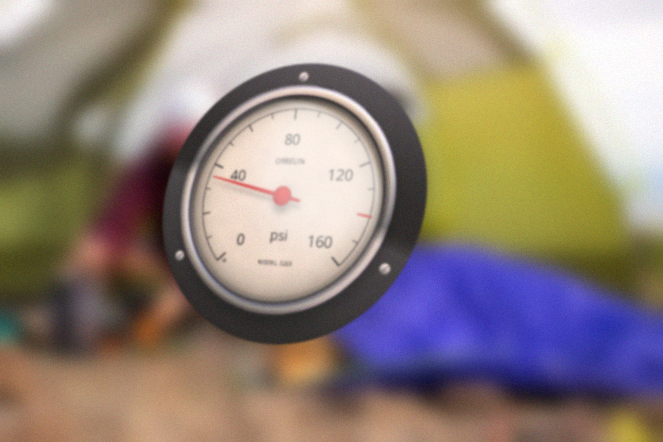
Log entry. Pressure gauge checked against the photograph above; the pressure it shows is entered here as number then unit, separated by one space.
35 psi
